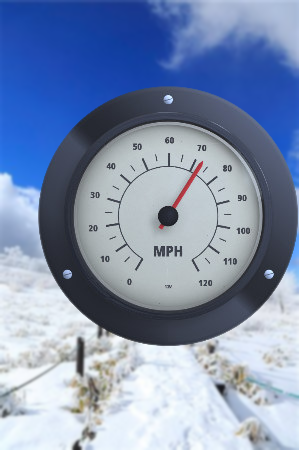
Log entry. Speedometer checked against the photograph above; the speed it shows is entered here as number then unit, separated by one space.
72.5 mph
